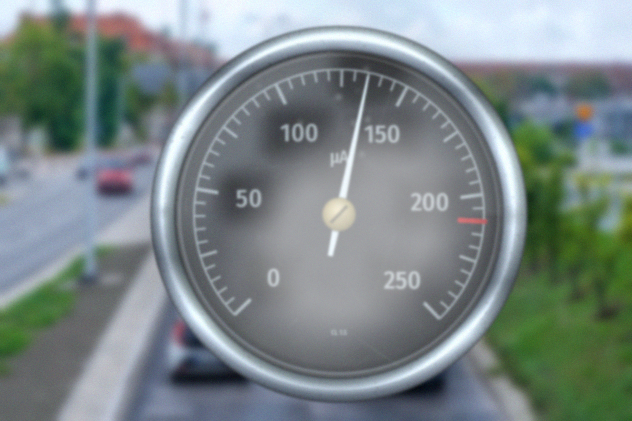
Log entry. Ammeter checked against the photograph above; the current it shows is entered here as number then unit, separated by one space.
135 µA
